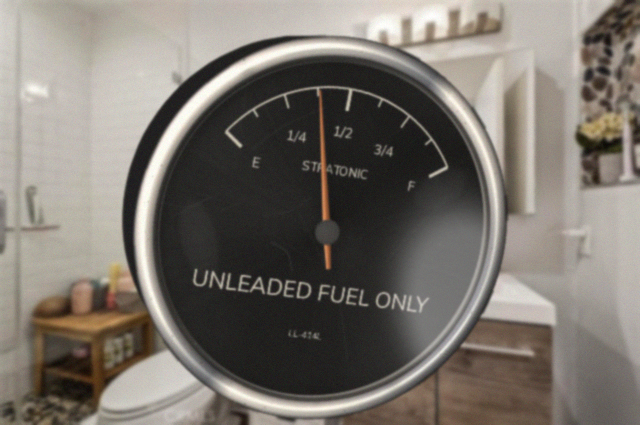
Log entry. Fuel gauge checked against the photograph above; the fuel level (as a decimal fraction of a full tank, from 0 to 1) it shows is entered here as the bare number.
0.375
